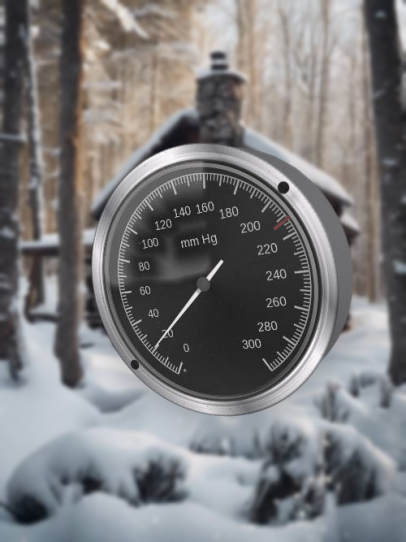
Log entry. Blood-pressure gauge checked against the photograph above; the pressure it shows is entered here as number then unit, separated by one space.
20 mmHg
